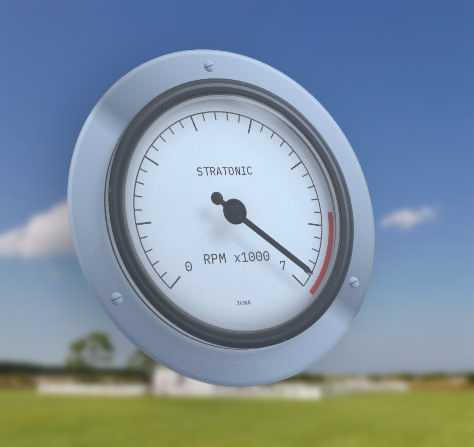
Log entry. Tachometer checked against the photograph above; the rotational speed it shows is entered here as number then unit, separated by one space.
6800 rpm
